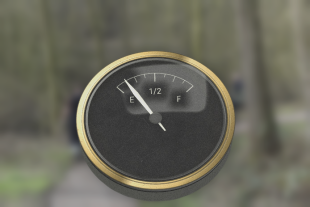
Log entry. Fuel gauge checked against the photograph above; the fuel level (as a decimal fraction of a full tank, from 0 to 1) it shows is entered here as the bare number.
0.125
